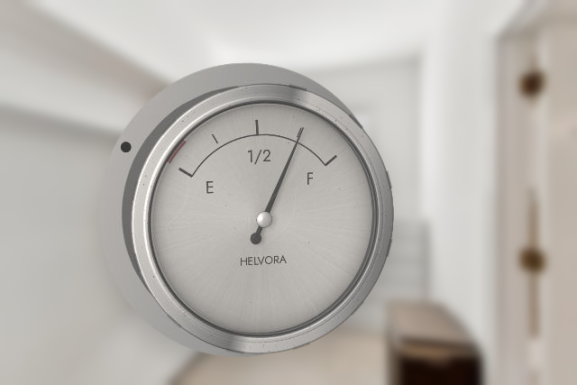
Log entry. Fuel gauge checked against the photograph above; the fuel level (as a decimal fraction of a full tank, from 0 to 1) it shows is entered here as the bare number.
0.75
